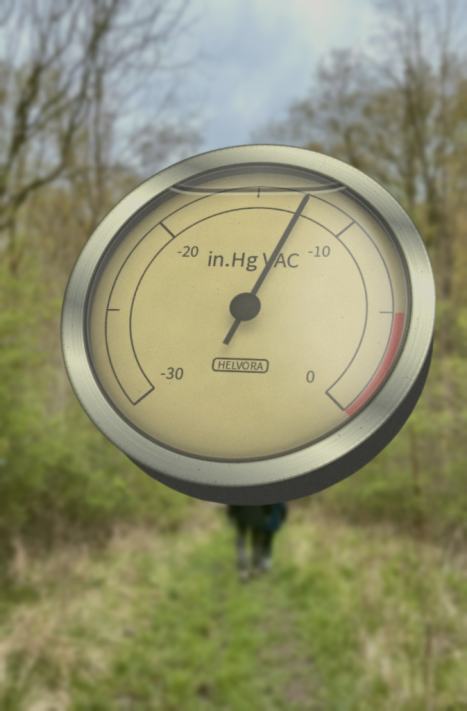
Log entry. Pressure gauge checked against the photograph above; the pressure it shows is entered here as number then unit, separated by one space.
-12.5 inHg
